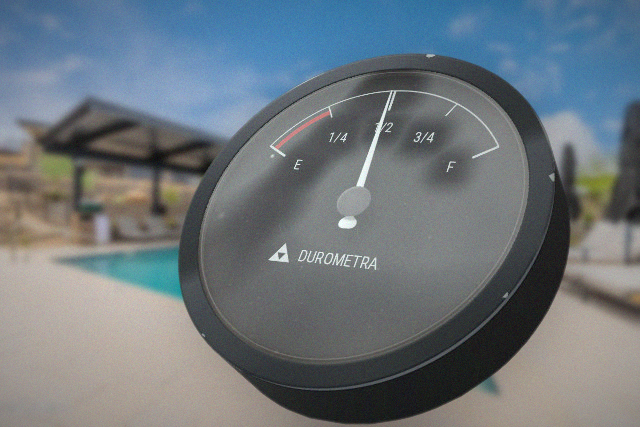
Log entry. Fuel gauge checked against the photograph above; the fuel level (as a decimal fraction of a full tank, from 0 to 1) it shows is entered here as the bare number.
0.5
